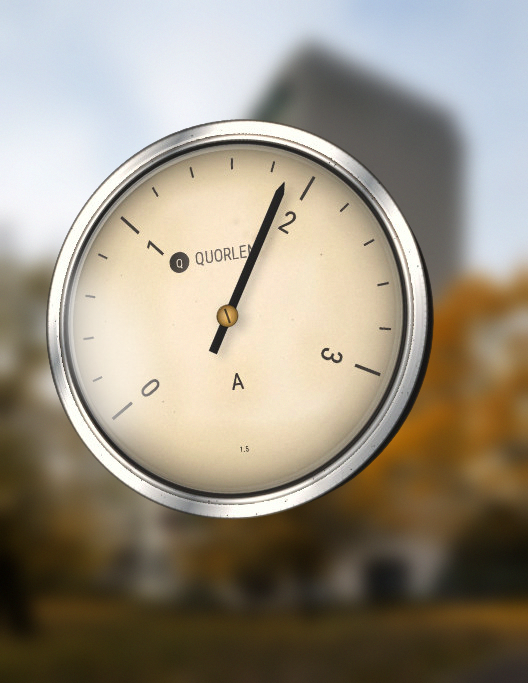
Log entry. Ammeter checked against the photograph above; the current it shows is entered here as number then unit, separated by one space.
1.9 A
